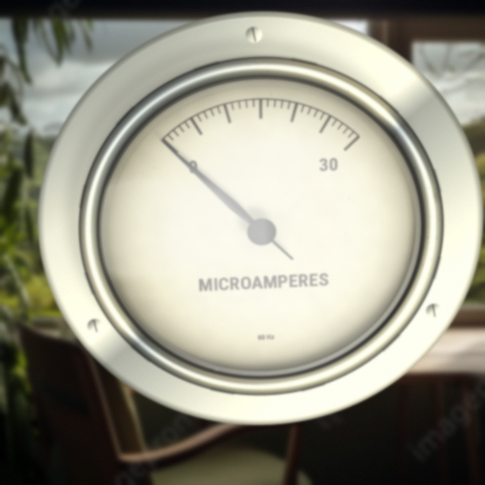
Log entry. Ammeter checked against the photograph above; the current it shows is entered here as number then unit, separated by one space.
0 µA
